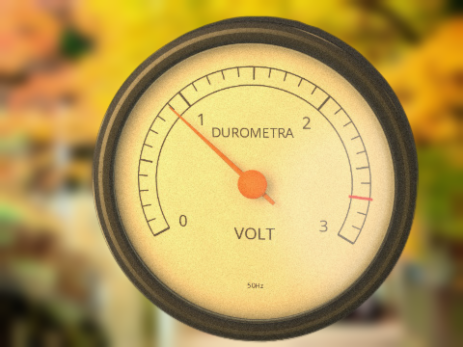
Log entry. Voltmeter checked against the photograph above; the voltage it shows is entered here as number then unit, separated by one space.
0.9 V
